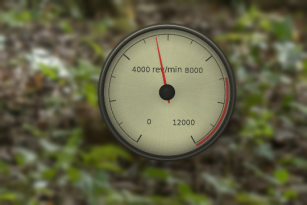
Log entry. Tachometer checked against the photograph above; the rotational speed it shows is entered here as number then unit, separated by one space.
5500 rpm
